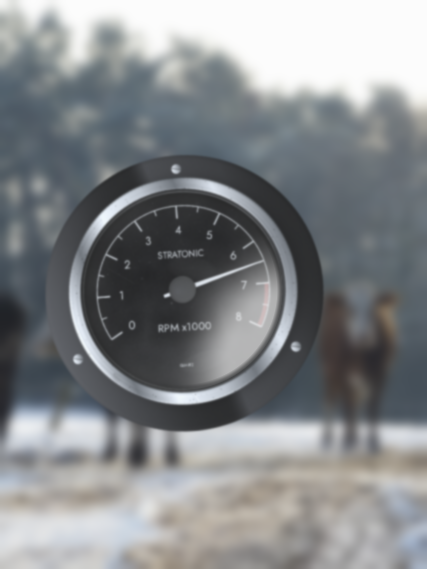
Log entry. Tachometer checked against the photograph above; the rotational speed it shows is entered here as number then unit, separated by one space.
6500 rpm
